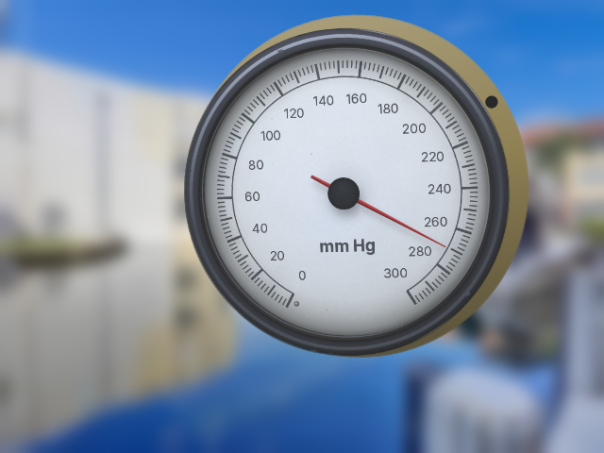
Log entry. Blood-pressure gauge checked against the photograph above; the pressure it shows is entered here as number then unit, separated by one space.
270 mmHg
